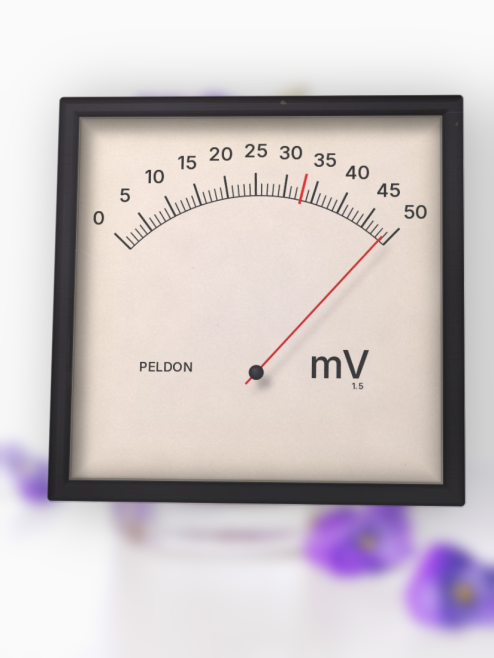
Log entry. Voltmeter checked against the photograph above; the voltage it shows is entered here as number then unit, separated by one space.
49 mV
